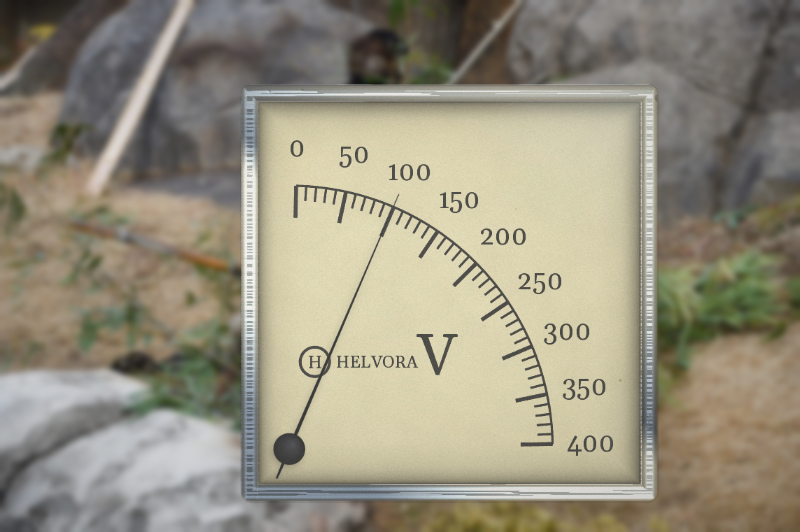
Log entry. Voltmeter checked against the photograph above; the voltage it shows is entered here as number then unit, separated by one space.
100 V
